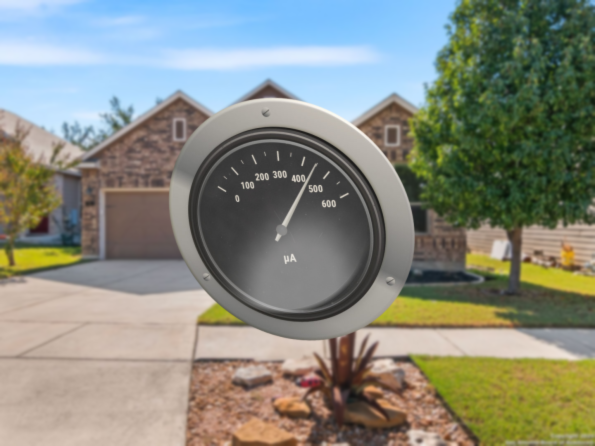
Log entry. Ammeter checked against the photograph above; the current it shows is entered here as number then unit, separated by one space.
450 µA
